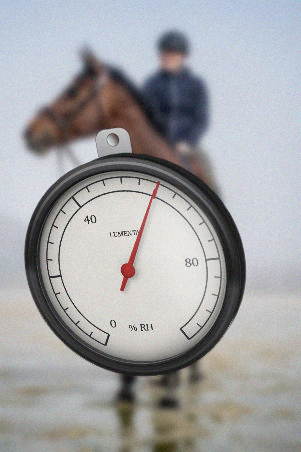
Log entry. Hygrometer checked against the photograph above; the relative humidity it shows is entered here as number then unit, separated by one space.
60 %
